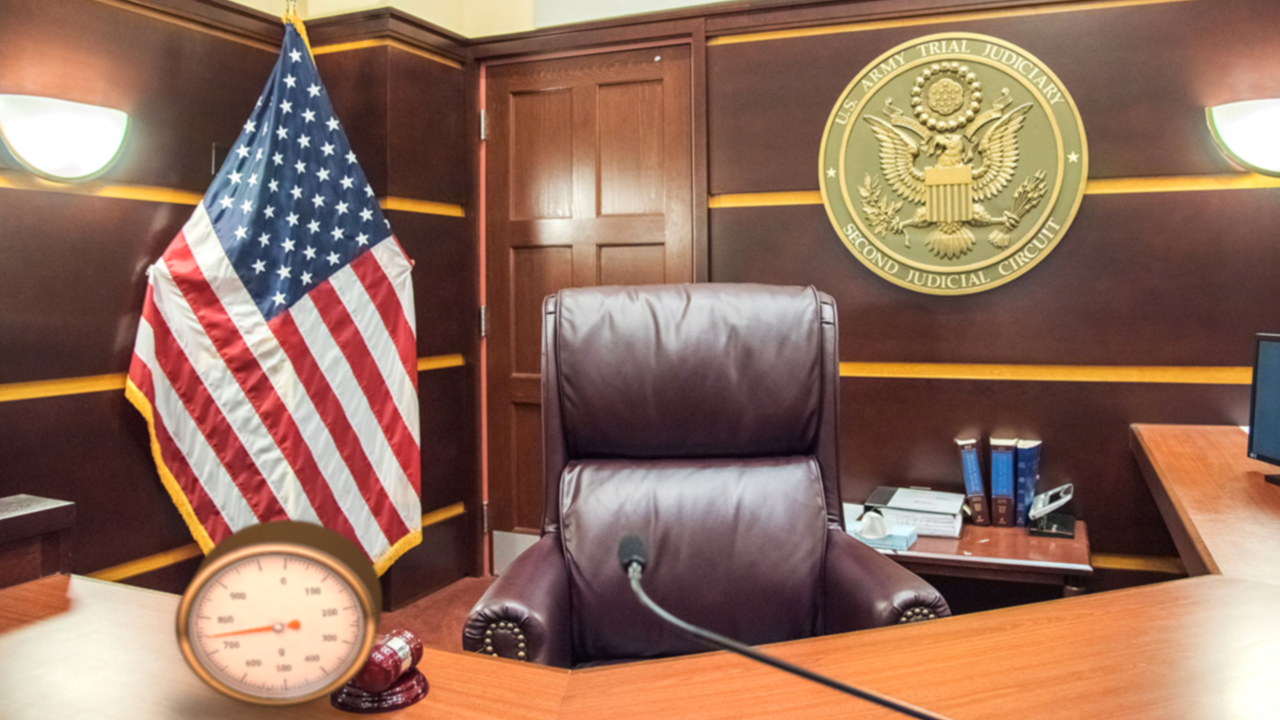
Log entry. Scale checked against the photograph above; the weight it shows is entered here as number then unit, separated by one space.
750 g
